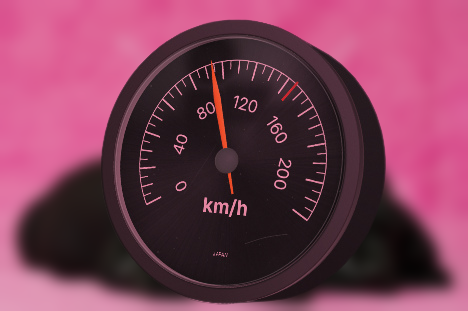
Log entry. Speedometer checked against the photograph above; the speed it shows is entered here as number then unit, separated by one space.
95 km/h
